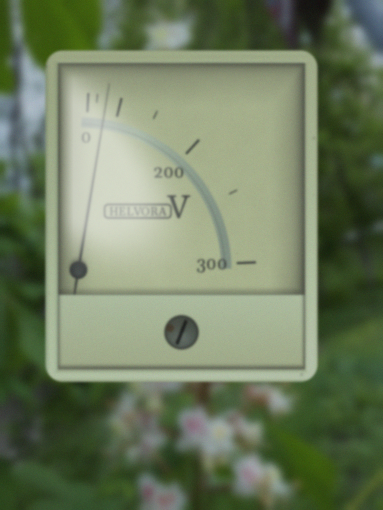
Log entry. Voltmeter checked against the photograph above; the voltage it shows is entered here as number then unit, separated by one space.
75 V
